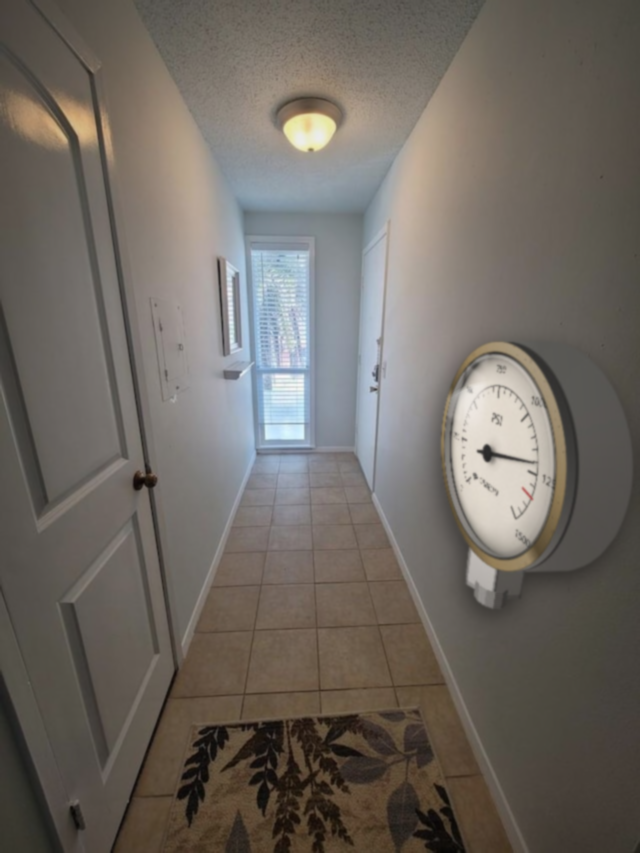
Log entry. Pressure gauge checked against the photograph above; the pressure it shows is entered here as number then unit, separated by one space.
1200 psi
